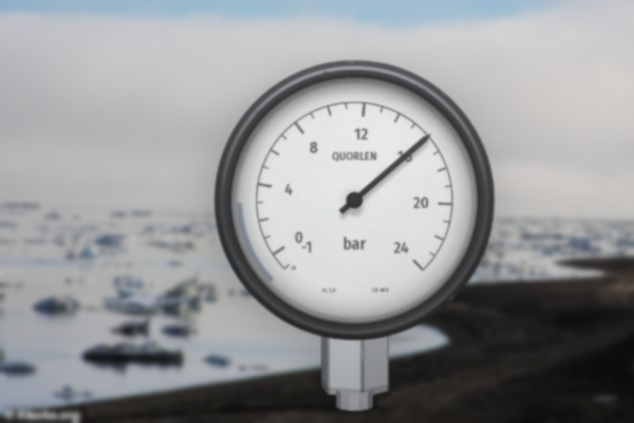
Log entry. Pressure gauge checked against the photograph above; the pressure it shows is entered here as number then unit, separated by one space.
16 bar
